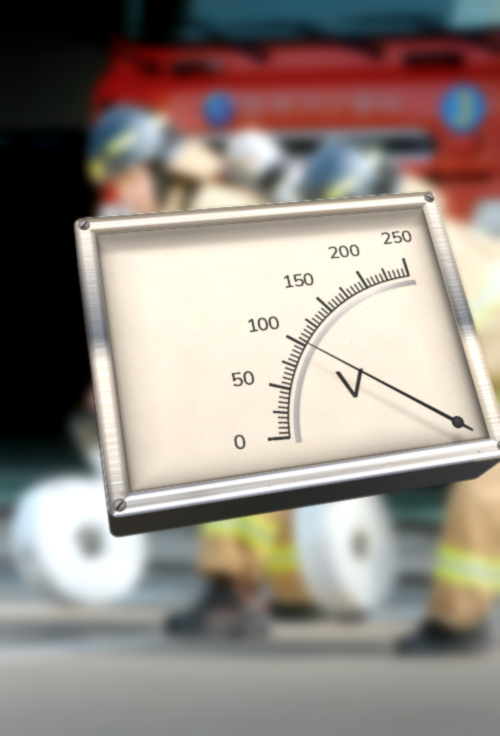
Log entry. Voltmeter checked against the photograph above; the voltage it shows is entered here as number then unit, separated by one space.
100 V
